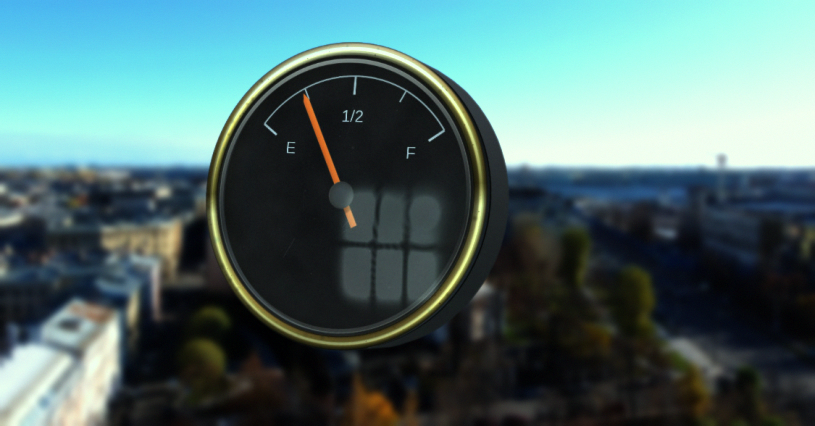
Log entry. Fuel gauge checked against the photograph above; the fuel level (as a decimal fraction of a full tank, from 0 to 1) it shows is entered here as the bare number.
0.25
